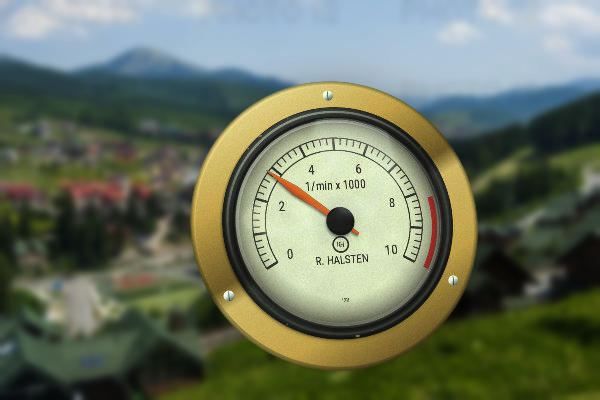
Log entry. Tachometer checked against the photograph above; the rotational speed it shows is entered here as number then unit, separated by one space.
2800 rpm
